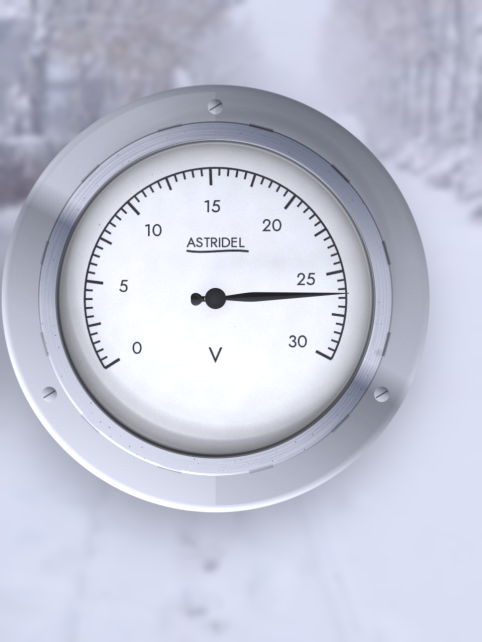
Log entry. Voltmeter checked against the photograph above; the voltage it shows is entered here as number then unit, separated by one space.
26.25 V
